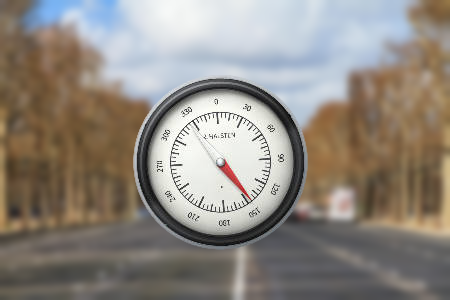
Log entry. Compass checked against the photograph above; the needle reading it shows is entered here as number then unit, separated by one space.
145 °
